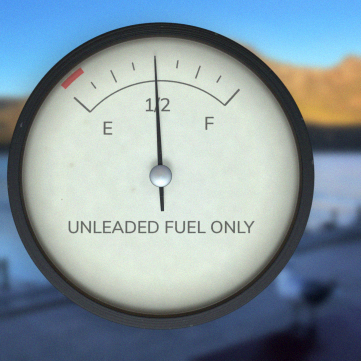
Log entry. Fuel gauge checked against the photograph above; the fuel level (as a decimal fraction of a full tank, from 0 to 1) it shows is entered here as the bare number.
0.5
